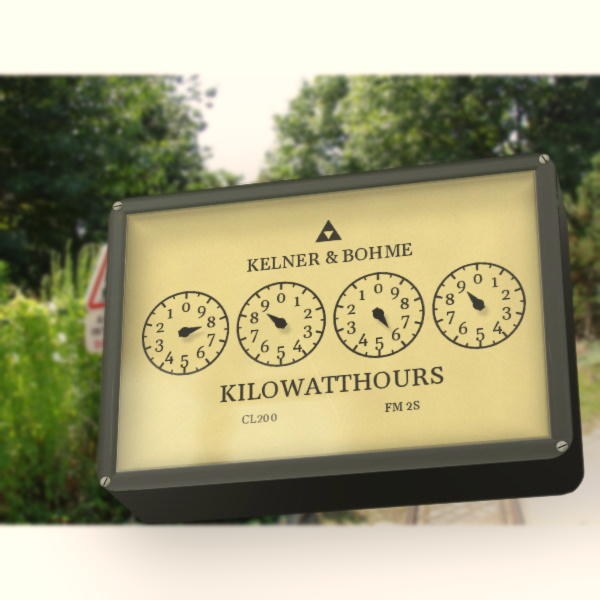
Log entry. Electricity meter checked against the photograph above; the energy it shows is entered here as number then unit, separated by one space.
7859 kWh
